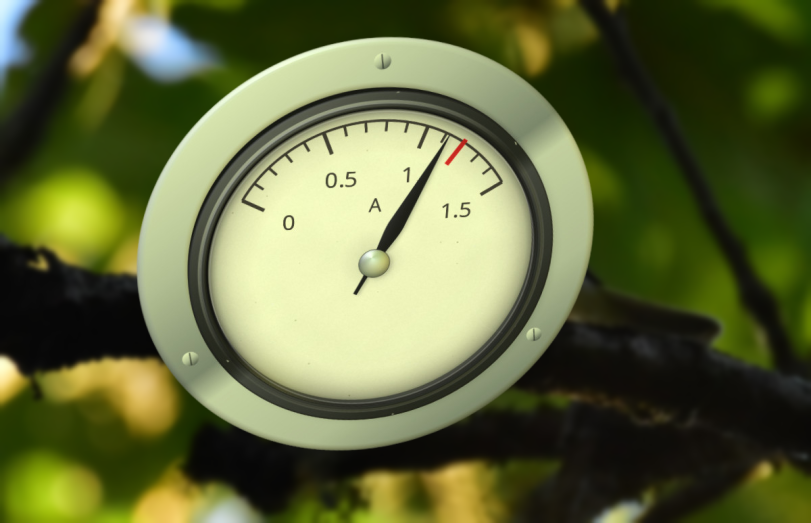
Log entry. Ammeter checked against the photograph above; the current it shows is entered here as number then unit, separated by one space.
1.1 A
